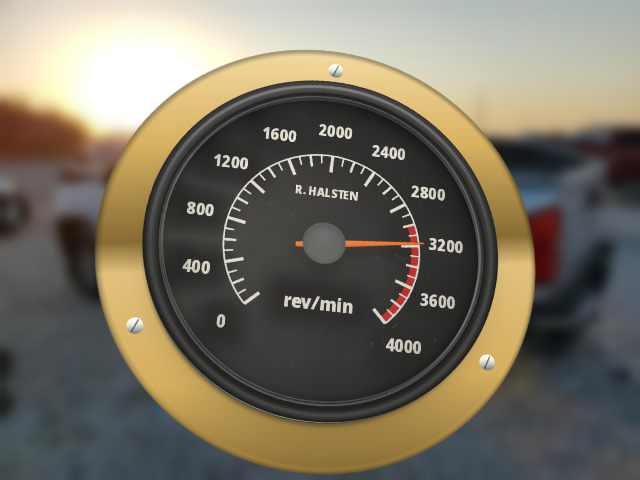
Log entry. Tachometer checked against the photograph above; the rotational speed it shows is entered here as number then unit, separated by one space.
3200 rpm
